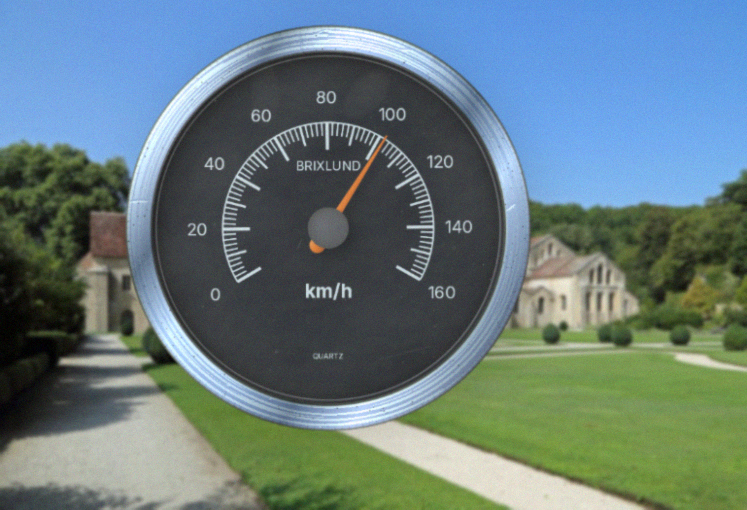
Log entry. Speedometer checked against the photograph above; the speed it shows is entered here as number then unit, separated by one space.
102 km/h
